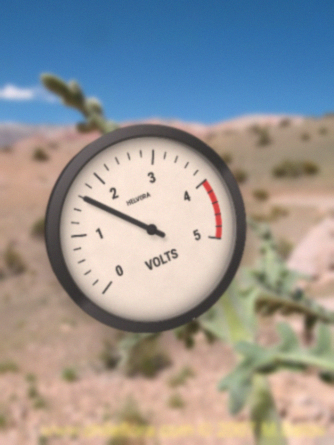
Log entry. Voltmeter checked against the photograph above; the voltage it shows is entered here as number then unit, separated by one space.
1.6 V
